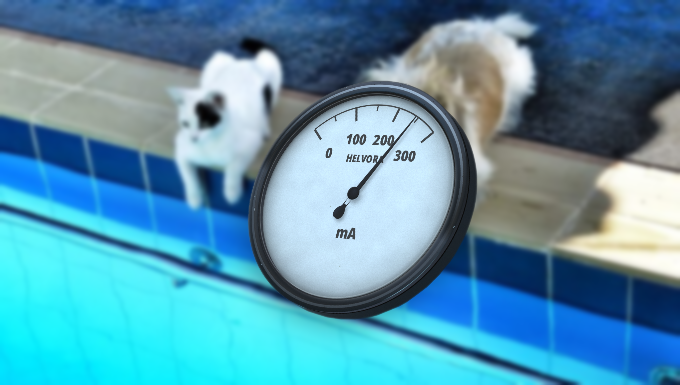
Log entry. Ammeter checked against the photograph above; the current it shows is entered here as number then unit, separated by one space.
250 mA
